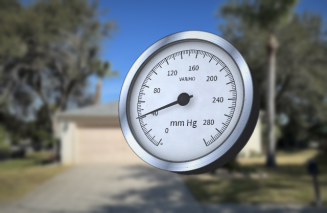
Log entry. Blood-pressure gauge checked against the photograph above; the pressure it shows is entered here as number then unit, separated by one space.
40 mmHg
